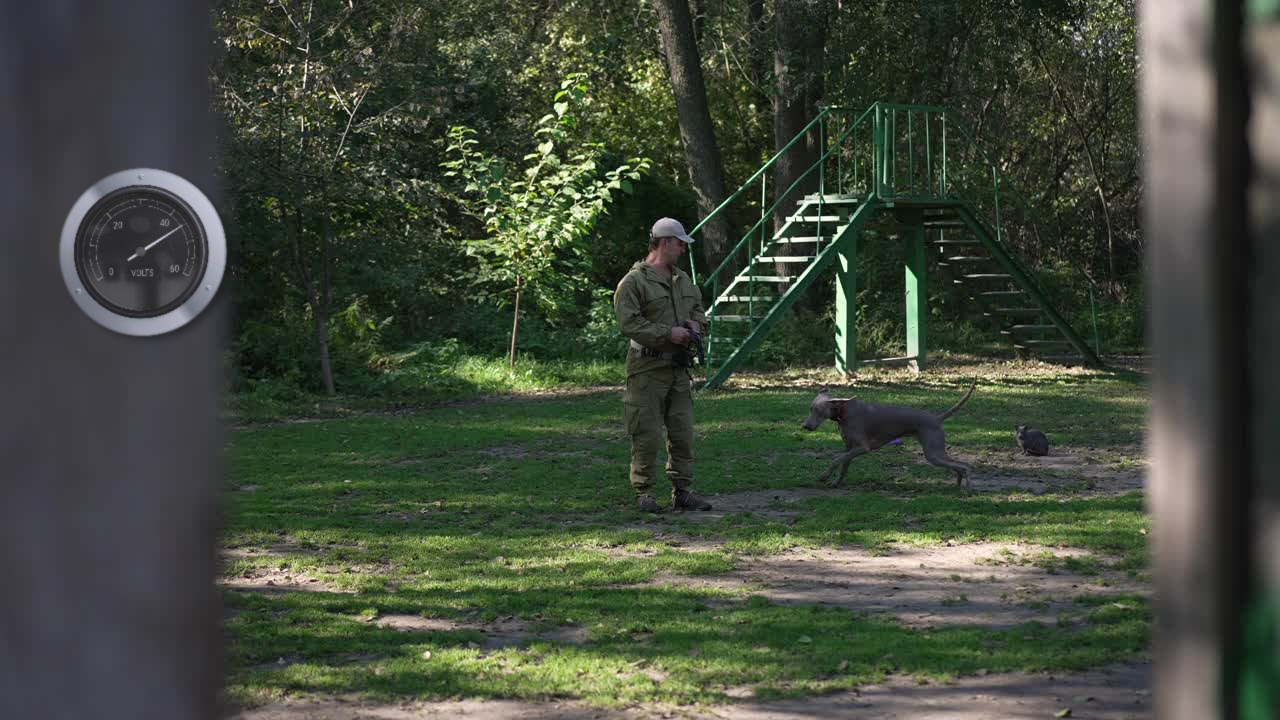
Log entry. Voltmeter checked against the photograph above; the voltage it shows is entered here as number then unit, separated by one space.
45 V
